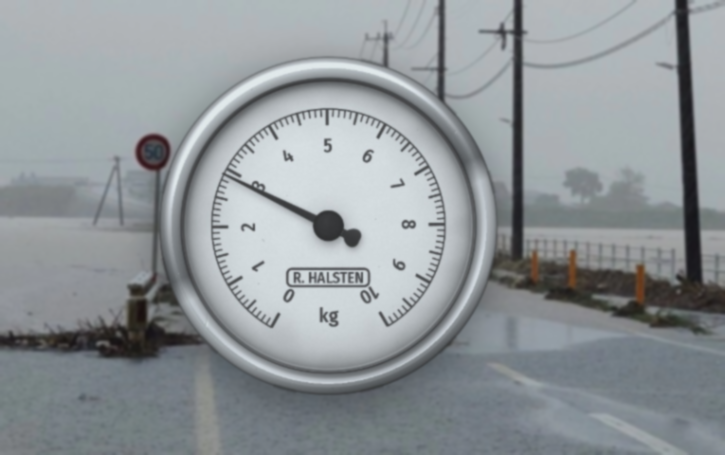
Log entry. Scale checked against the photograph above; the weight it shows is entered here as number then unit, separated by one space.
2.9 kg
